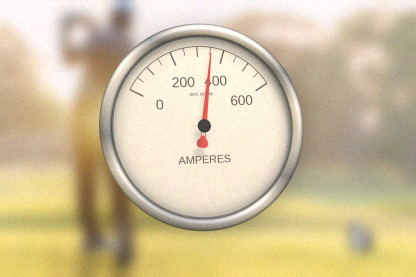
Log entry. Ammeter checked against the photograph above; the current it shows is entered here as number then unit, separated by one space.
350 A
